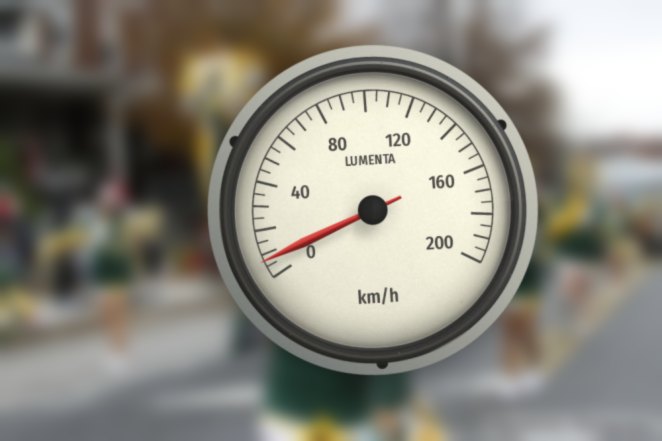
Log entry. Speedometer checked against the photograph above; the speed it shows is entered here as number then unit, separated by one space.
7.5 km/h
